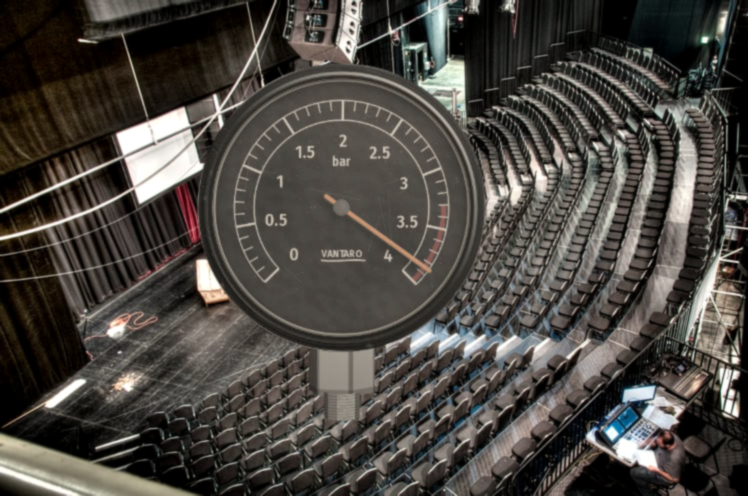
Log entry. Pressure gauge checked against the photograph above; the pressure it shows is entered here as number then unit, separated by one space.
3.85 bar
